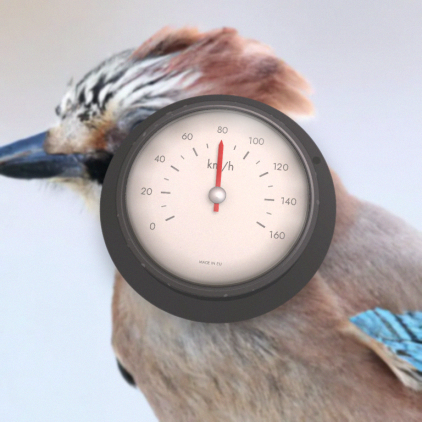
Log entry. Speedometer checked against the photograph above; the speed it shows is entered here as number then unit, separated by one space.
80 km/h
